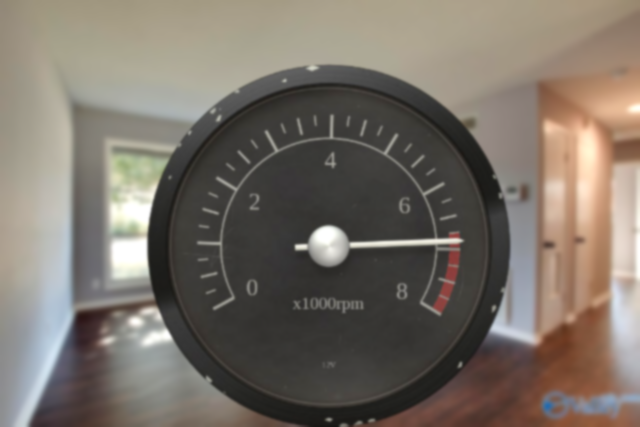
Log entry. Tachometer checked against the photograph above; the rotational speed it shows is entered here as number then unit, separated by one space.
6875 rpm
